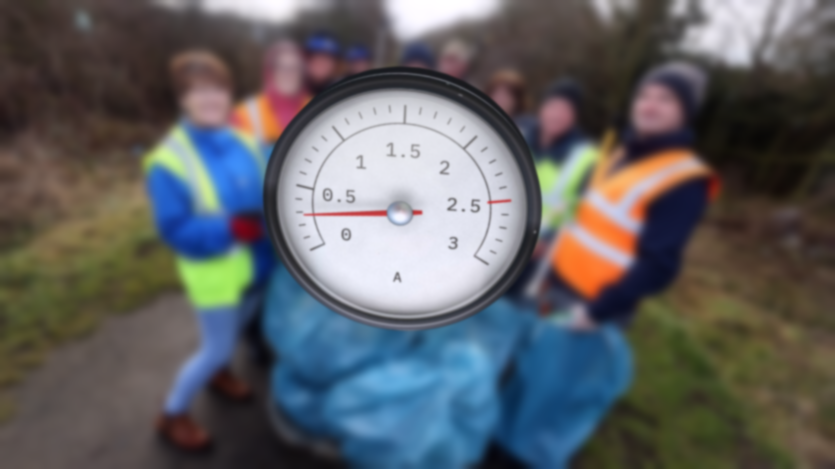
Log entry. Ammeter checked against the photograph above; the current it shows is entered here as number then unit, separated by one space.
0.3 A
